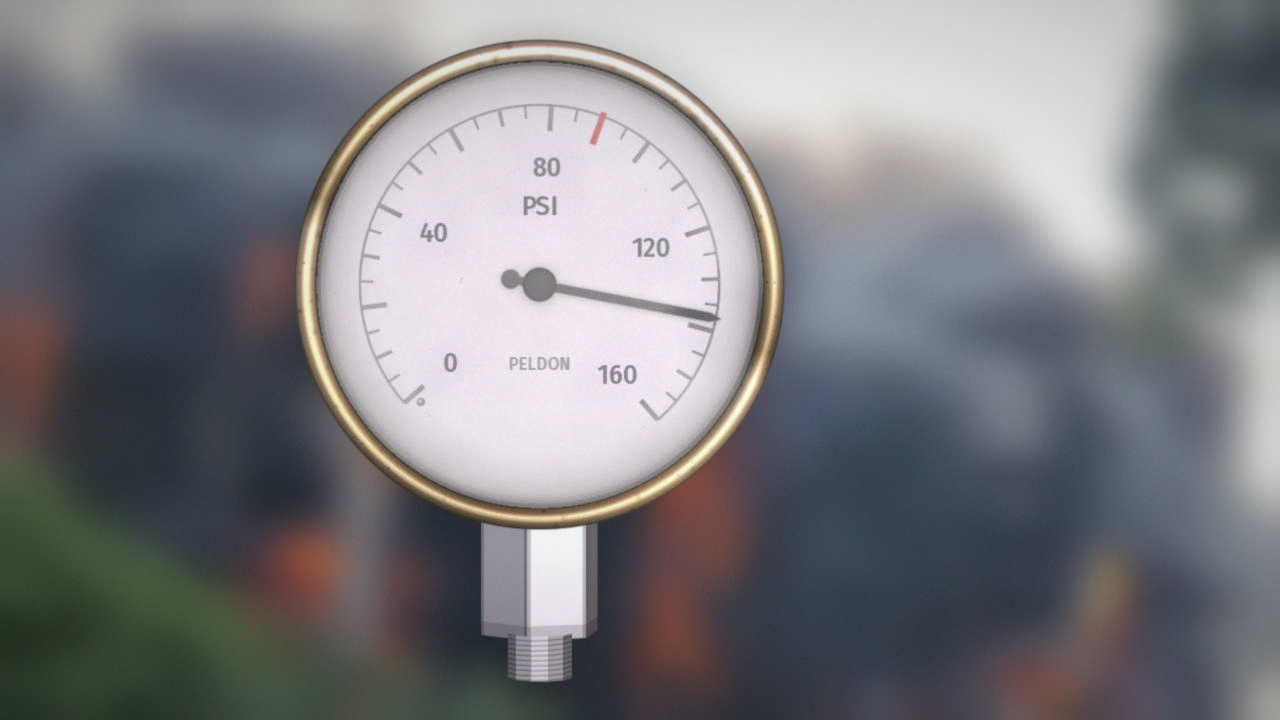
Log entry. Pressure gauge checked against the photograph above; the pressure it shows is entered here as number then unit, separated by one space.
137.5 psi
